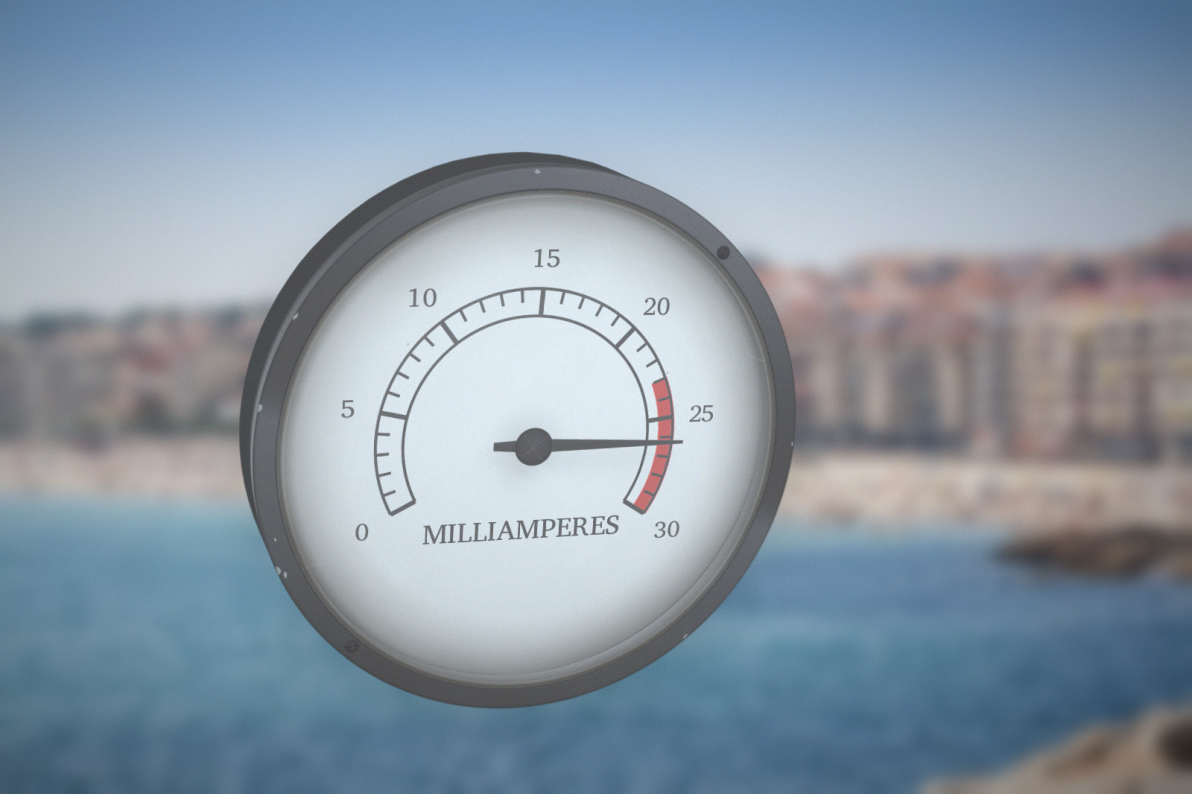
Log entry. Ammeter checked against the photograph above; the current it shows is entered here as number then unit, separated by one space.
26 mA
